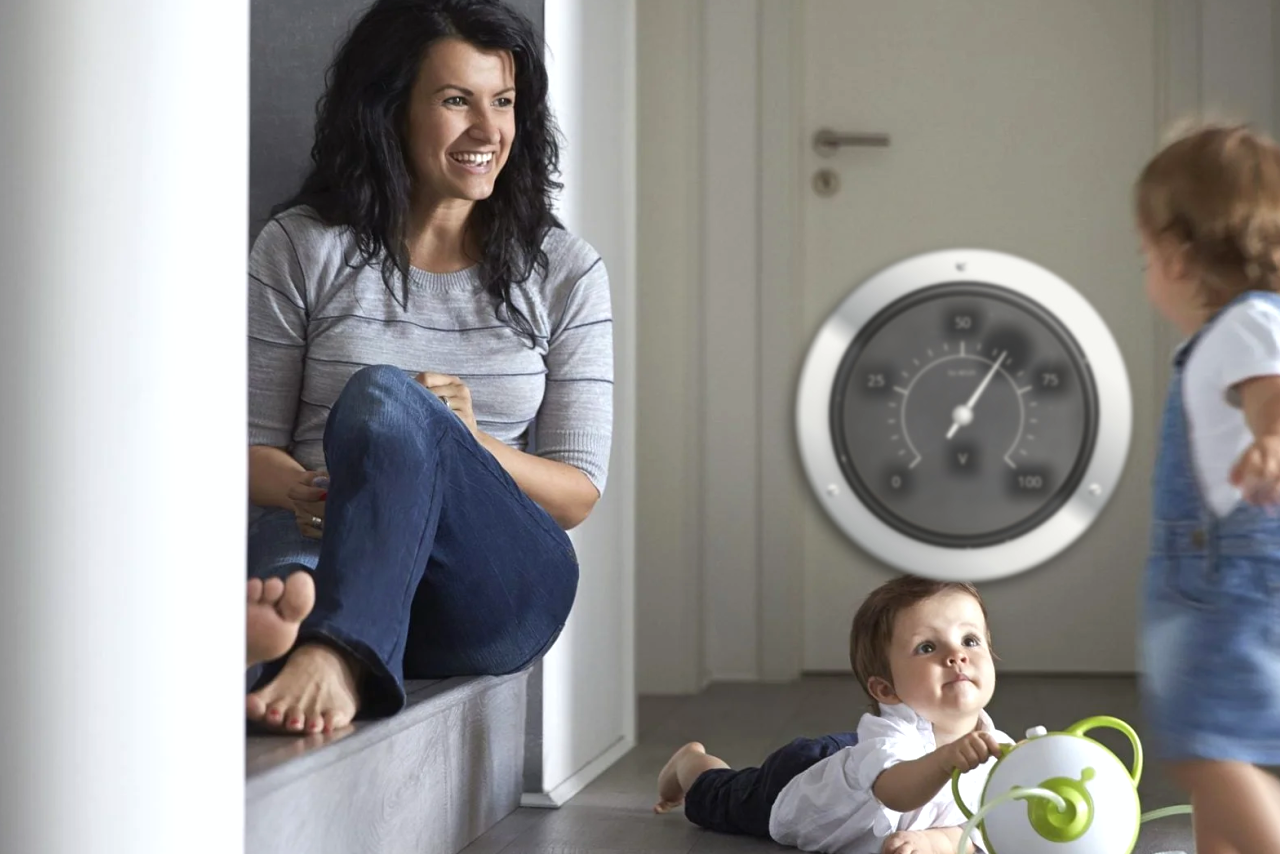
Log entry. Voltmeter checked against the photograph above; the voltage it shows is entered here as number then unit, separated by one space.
62.5 V
